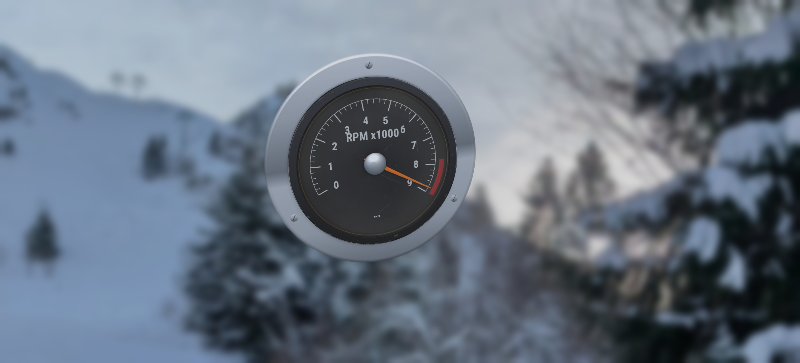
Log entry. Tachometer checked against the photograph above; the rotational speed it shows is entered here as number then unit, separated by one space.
8800 rpm
